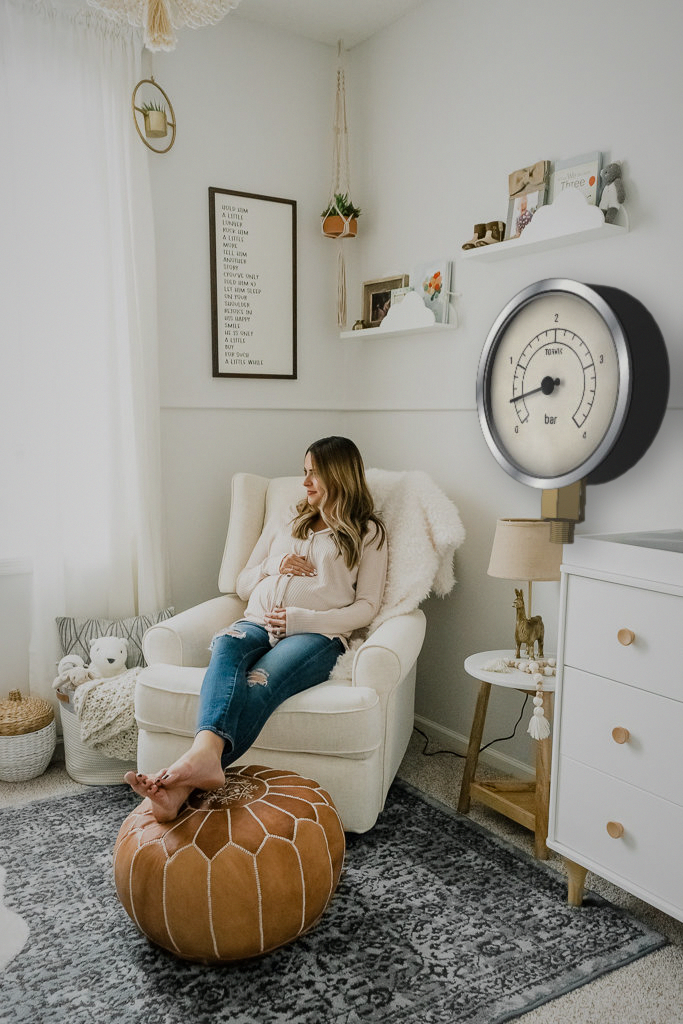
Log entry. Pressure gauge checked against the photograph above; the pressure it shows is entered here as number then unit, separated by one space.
0.4 bar
